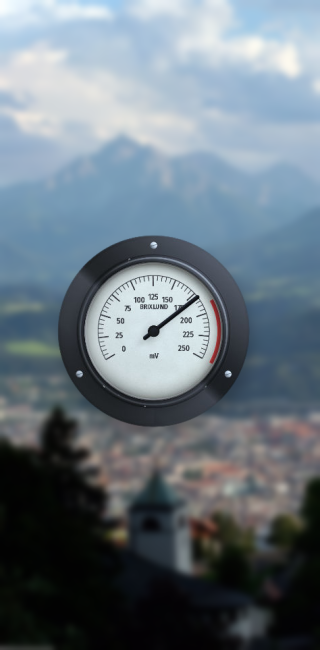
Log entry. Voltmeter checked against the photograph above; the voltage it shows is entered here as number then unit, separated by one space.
180 mV
